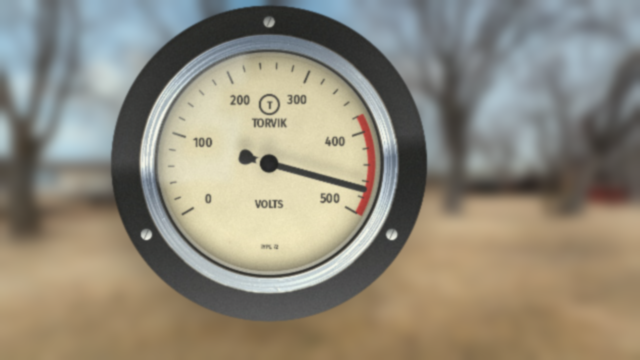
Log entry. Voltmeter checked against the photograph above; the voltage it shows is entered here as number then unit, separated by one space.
470 V
